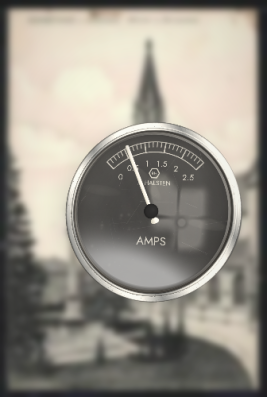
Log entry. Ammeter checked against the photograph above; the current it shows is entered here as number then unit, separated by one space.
0.6 A
